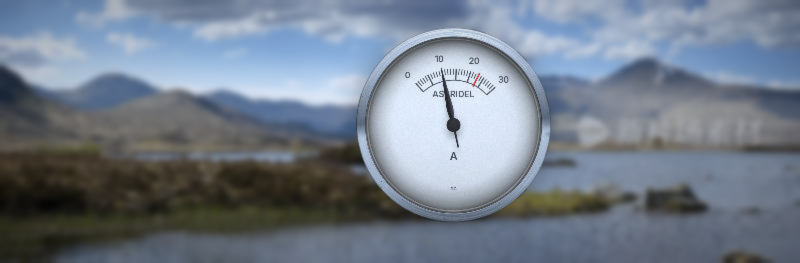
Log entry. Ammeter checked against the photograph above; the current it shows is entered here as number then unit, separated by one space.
10 A
